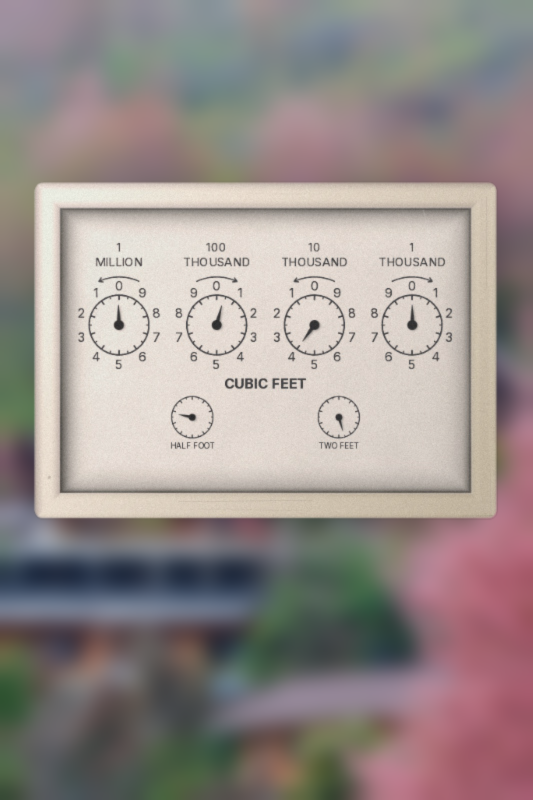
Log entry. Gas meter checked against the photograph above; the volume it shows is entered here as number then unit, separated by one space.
4000 ft³
